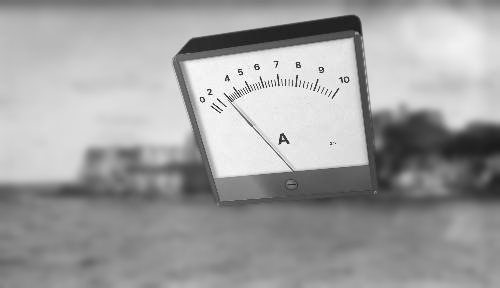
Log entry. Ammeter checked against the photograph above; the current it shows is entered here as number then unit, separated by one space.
3 A
